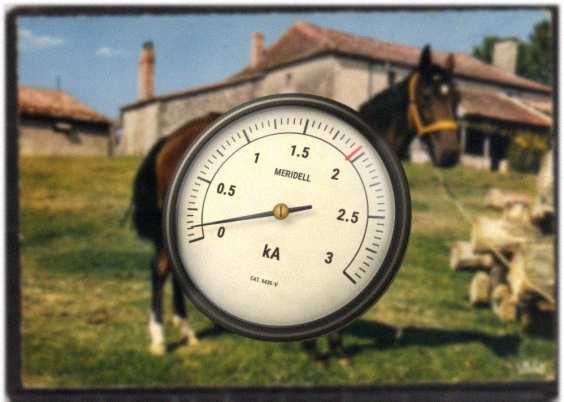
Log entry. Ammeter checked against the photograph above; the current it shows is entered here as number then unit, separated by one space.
0.1 kA
